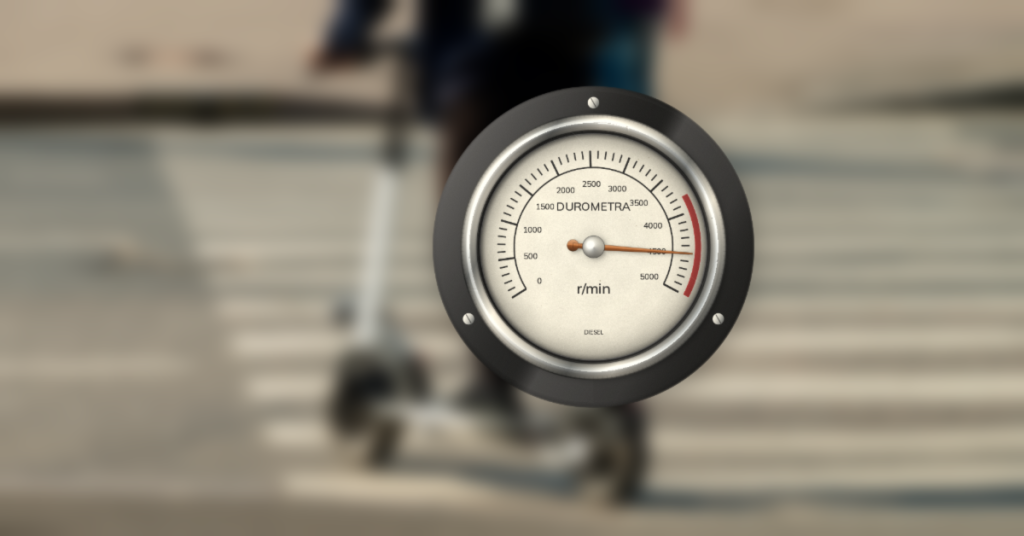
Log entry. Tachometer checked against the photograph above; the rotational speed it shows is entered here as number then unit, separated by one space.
4500 rpm
